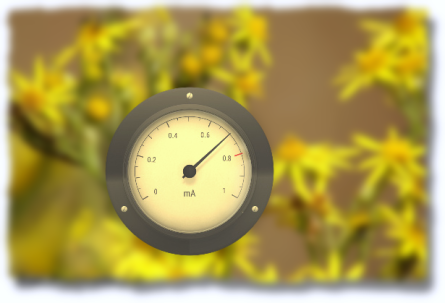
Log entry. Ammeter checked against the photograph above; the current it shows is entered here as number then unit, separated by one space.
0.7 mA
